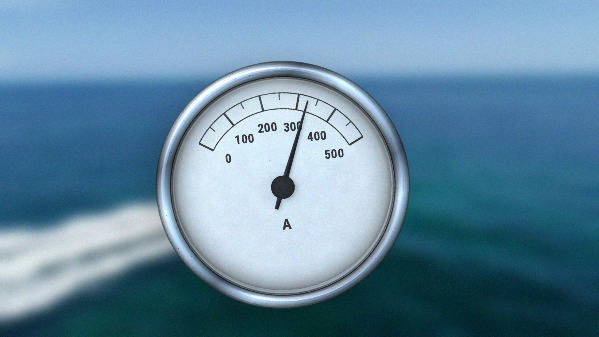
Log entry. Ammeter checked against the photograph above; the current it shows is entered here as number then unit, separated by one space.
325 A
